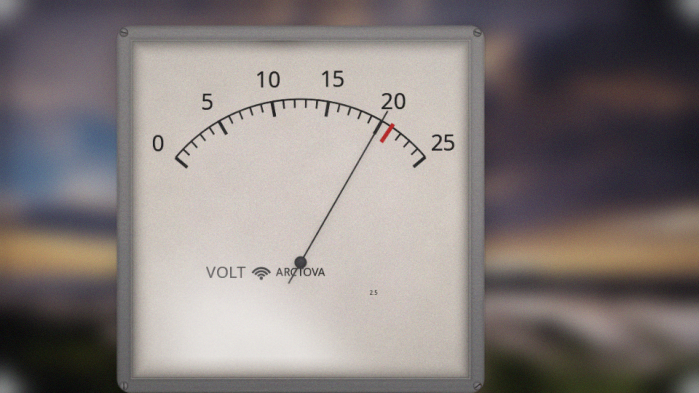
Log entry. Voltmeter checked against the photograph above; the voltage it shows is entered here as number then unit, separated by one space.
20 V
